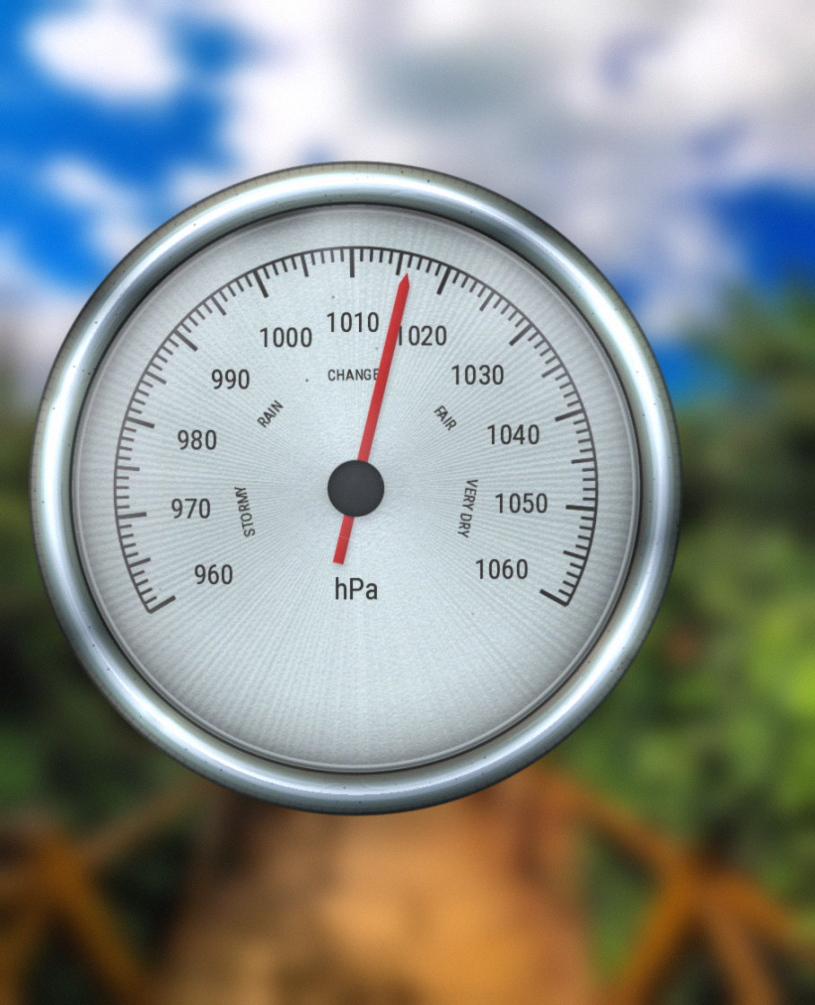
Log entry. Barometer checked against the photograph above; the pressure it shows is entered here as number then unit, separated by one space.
1016 hPa
